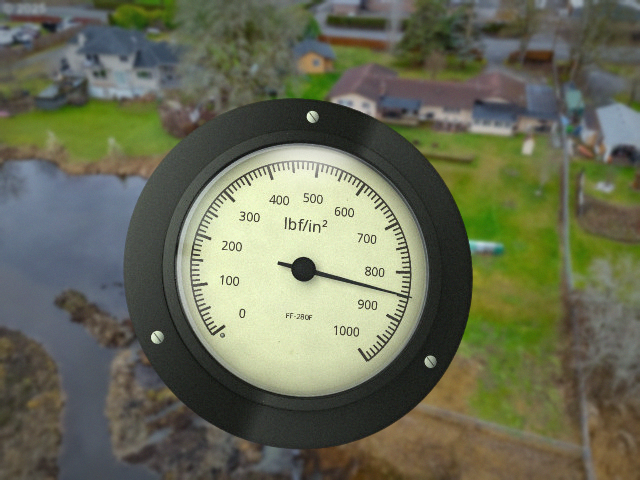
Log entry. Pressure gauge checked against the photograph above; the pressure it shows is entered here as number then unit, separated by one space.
850 psi
